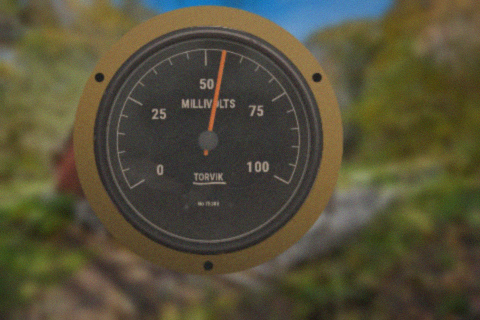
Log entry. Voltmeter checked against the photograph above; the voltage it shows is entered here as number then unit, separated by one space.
55 mV
